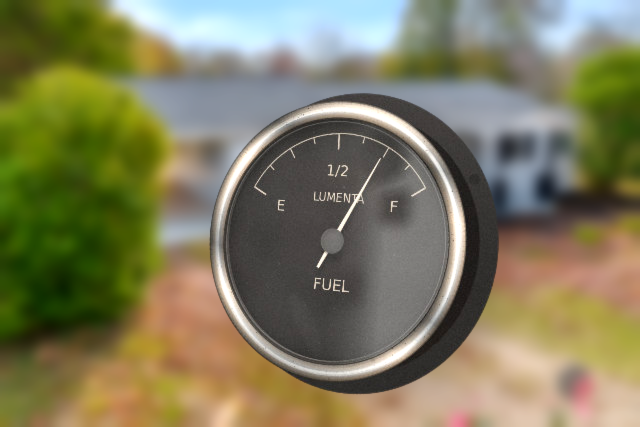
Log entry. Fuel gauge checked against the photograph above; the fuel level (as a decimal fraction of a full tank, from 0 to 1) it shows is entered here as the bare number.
0.75
